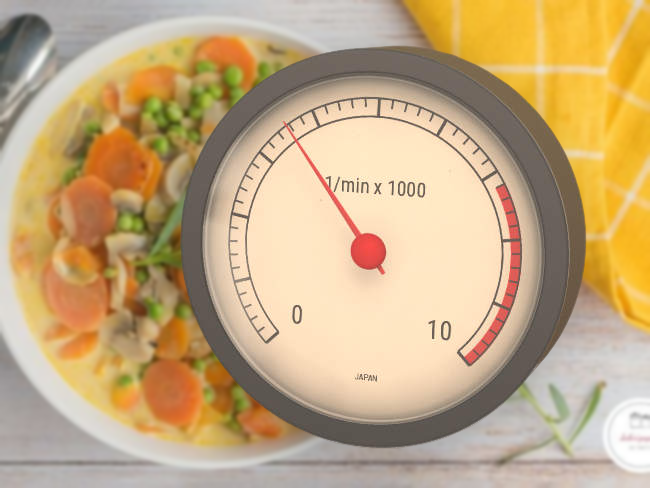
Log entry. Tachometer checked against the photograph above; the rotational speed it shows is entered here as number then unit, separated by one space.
3600 rpm
